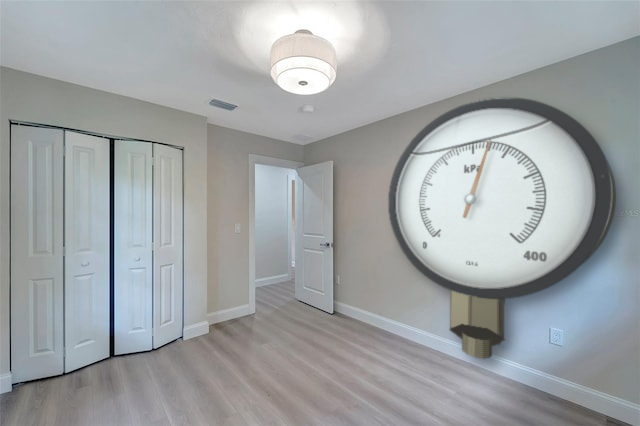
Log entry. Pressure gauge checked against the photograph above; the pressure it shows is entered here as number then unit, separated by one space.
225 kPa
